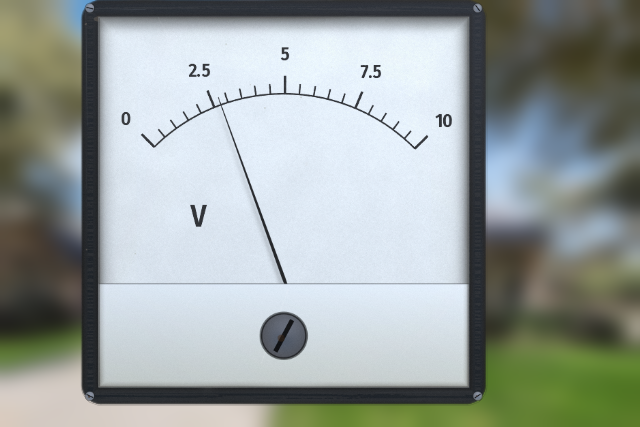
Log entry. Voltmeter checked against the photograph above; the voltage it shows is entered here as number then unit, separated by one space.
2.75 V
